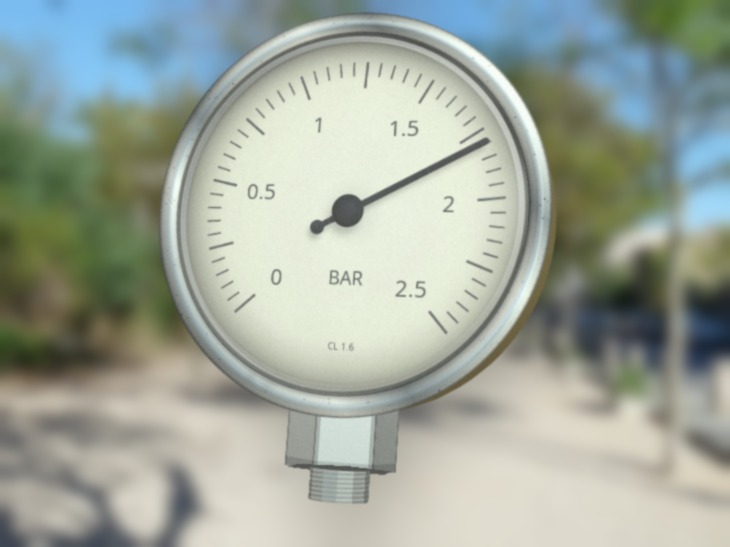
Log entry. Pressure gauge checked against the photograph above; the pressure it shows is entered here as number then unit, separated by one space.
1.8 bar
